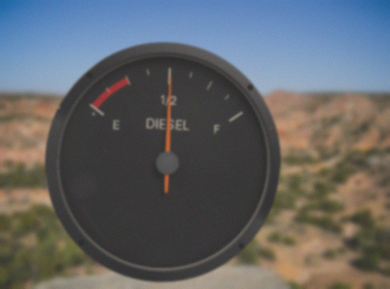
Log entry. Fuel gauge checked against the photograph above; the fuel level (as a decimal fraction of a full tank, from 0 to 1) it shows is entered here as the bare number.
0.5
